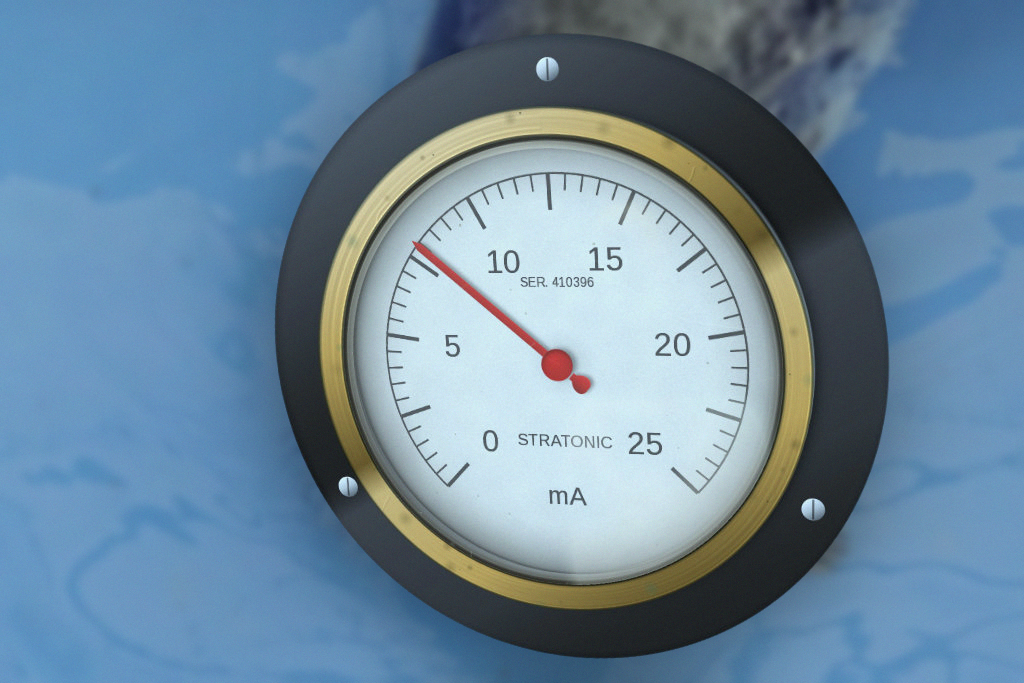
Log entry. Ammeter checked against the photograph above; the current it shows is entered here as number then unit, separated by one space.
8 mA
